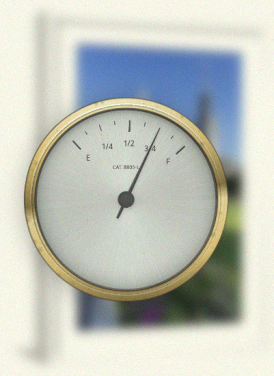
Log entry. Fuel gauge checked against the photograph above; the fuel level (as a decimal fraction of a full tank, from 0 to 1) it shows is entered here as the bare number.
0.75
